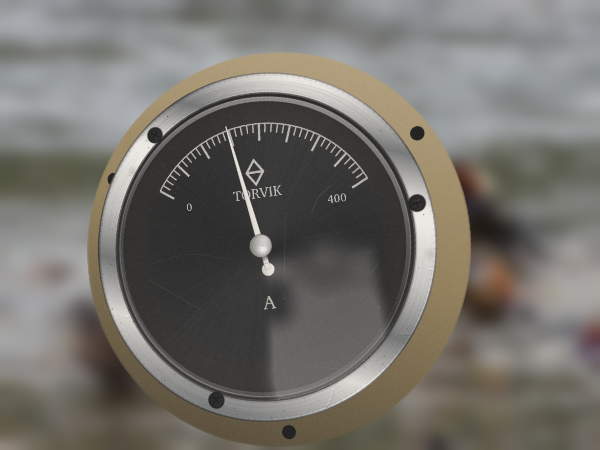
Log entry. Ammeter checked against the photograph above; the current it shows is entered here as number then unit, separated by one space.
150 A
